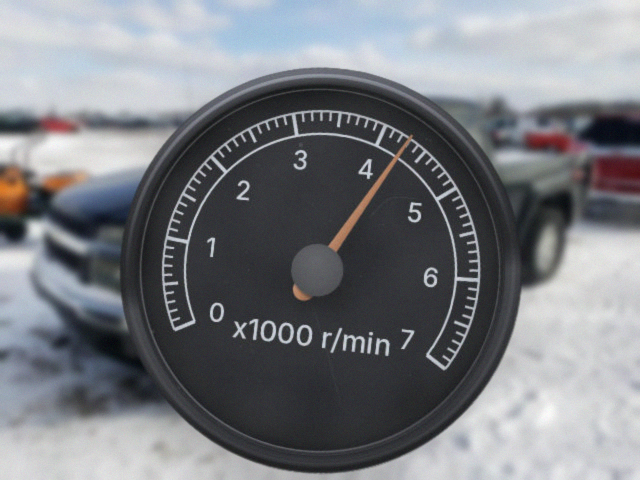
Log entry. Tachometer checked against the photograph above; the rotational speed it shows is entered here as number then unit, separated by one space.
4300 rpm
